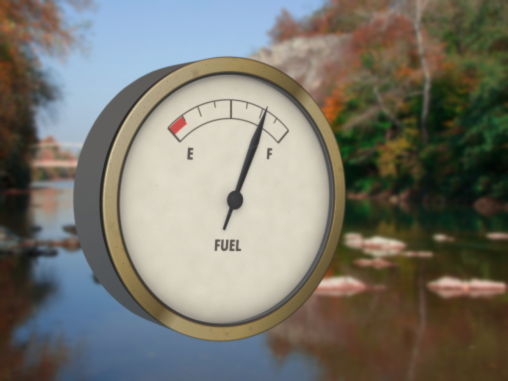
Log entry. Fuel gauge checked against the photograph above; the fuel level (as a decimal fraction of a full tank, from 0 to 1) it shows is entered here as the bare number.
0.75
